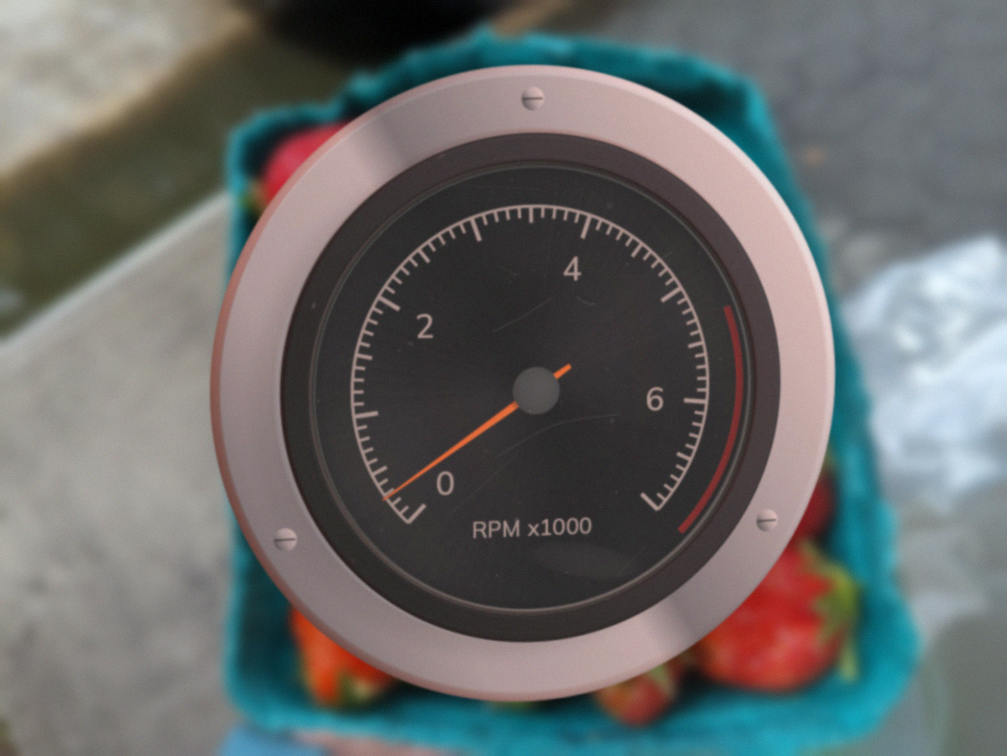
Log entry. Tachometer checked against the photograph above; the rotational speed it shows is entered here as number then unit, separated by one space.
300 rpm
